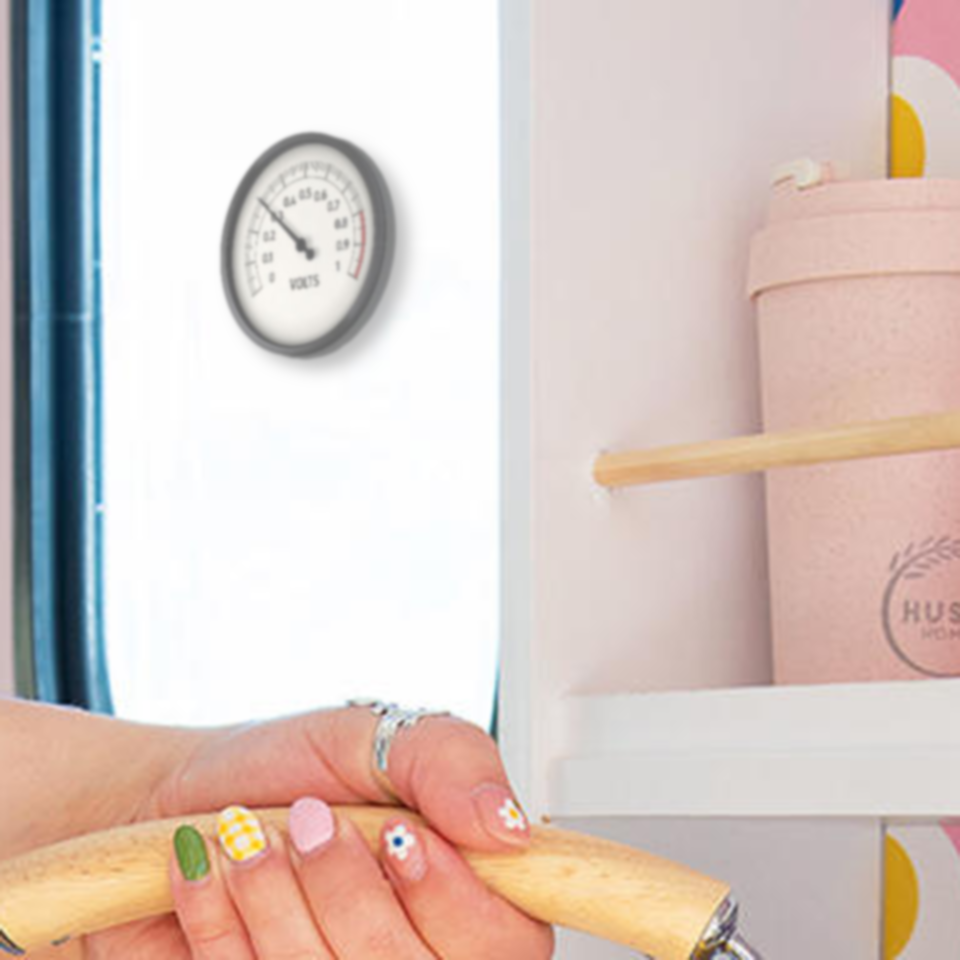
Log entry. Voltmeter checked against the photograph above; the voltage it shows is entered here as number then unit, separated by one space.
0.3 V
